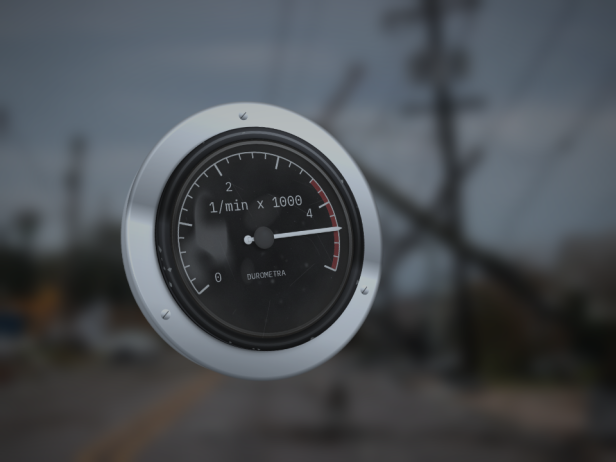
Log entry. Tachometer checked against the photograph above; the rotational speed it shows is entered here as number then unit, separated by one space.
4400 rpm
